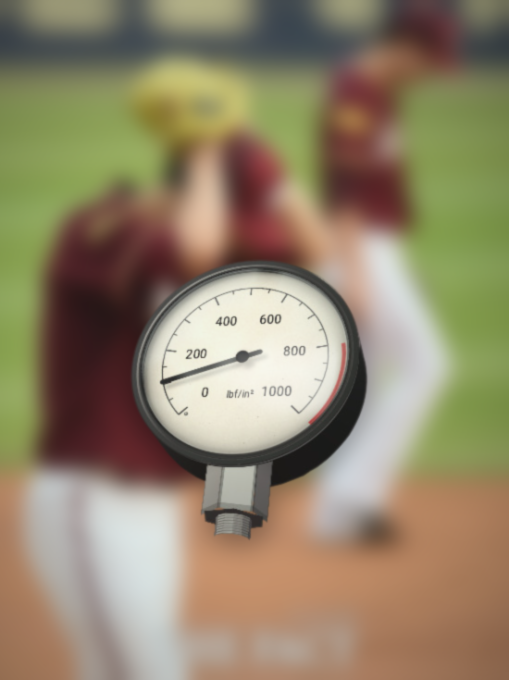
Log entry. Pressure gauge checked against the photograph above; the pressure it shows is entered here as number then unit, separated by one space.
100 psi
